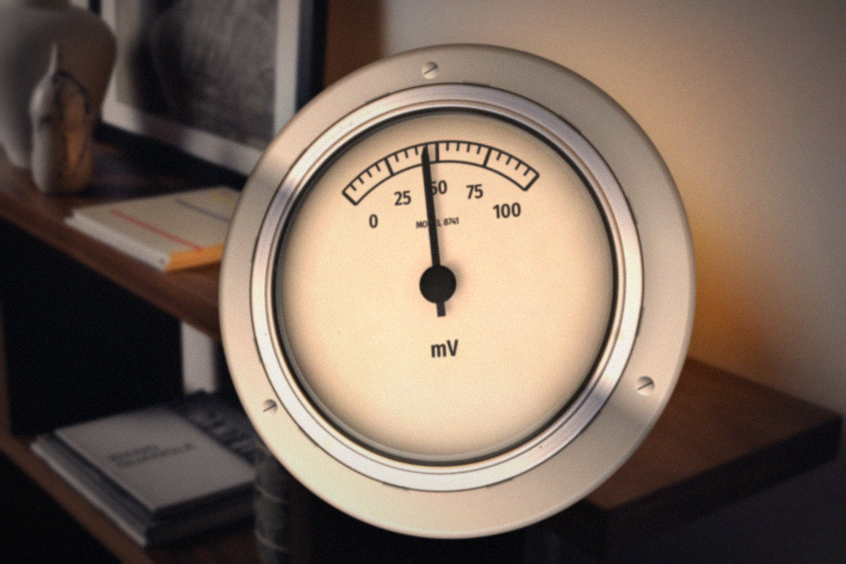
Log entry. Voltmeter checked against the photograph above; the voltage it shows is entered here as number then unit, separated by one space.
45 mV
